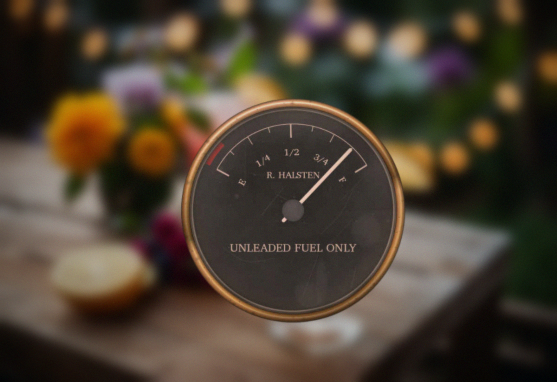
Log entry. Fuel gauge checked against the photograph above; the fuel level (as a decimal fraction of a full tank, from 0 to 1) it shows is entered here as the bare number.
0.875
